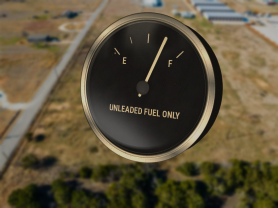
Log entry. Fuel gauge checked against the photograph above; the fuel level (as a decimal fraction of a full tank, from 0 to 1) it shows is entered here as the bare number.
0.75
